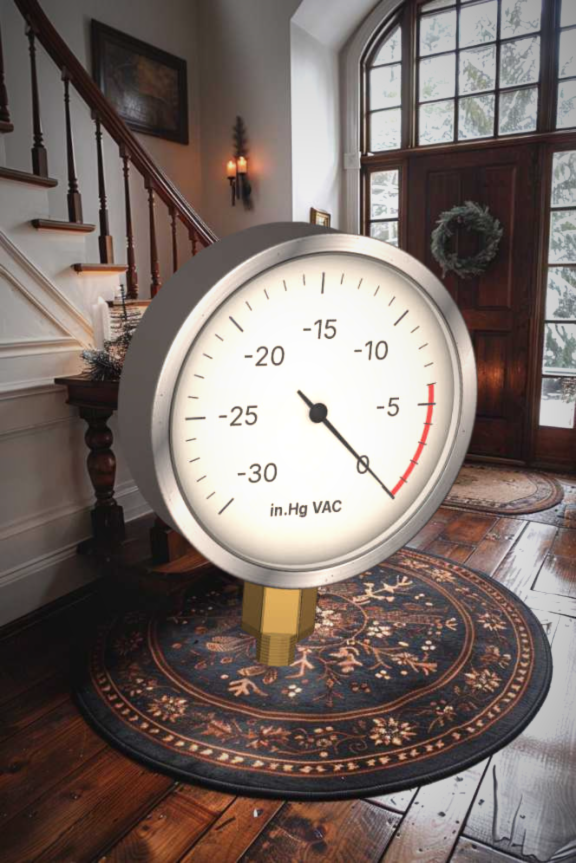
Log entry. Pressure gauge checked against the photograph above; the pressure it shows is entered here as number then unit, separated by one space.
0 inHg
